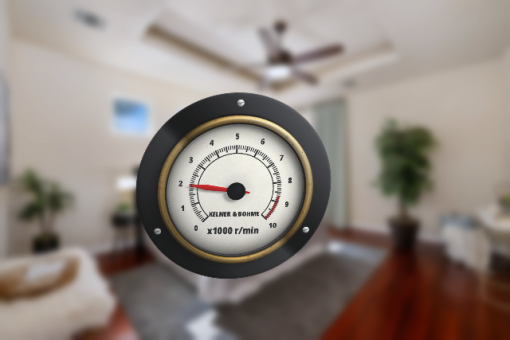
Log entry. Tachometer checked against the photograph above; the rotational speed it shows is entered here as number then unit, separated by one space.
2000 rpm
